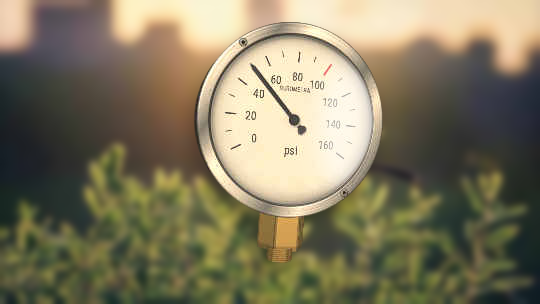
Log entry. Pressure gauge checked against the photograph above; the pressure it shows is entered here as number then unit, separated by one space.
50 psi
